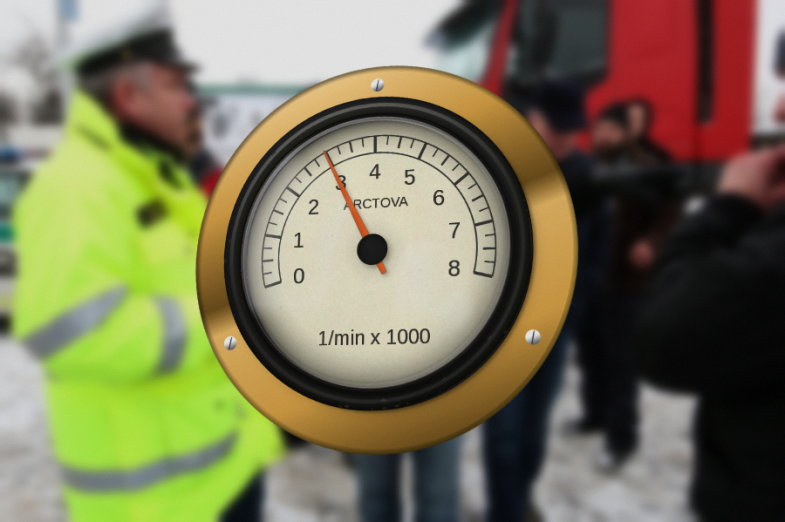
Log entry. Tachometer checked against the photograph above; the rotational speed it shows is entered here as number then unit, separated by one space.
3000 rpm
